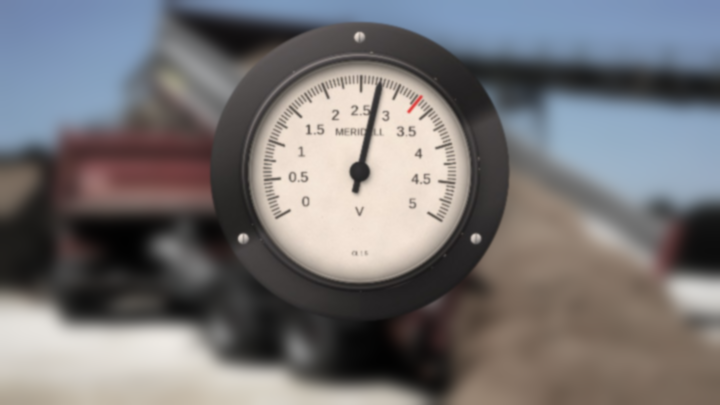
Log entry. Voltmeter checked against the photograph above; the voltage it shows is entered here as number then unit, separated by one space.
2.75 V
